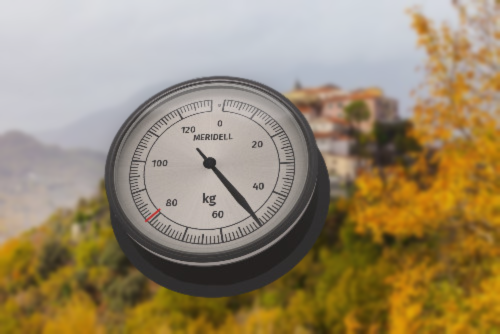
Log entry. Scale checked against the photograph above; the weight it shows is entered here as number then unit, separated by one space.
50 kg
